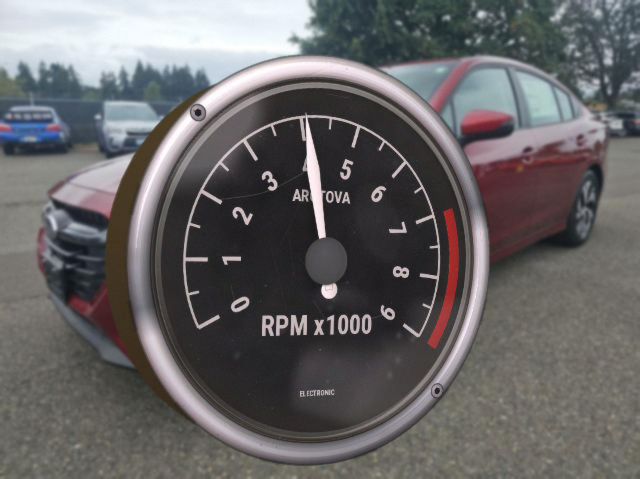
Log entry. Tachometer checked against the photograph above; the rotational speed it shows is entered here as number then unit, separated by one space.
4000 rpm
